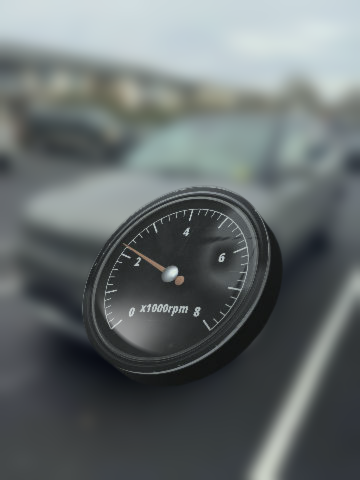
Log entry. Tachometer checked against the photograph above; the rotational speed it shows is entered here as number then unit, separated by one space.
2200 rpm
